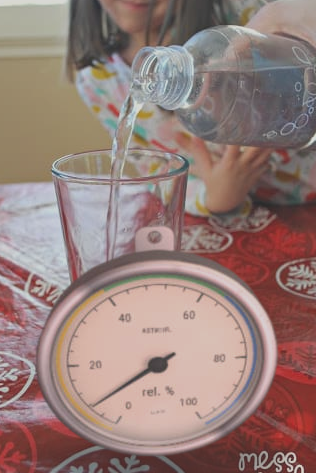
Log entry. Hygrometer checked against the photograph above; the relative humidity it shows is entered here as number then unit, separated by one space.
8 %
